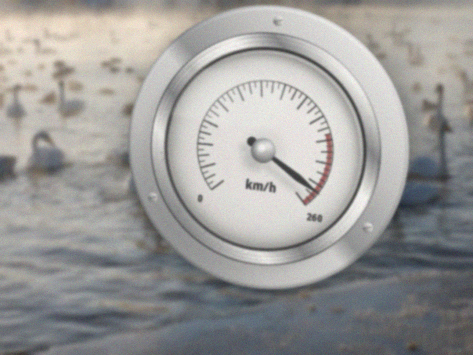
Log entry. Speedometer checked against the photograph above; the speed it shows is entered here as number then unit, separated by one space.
245 km/h
